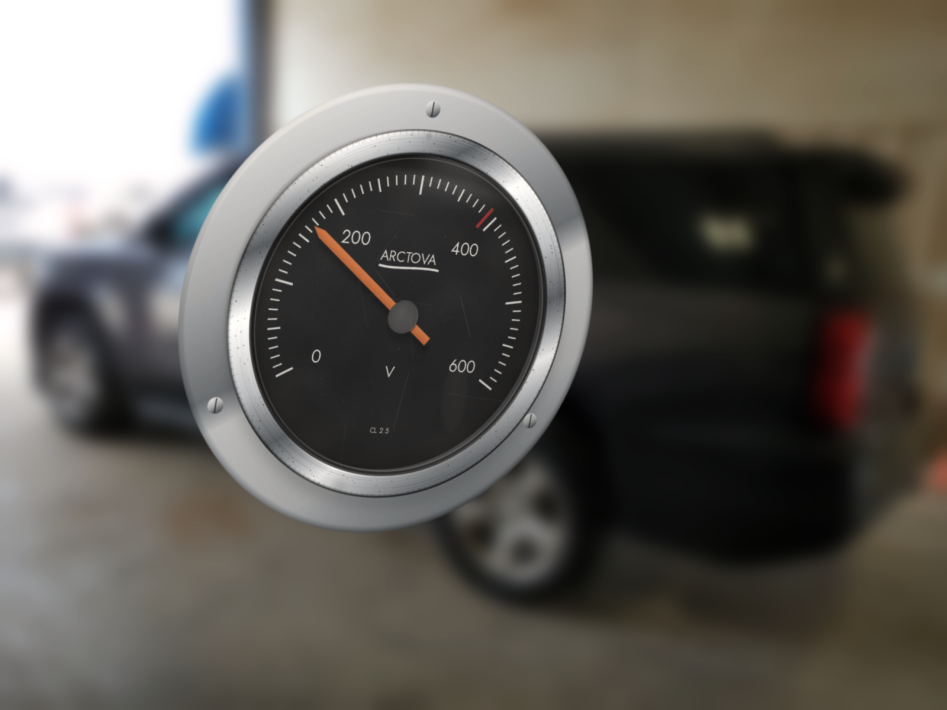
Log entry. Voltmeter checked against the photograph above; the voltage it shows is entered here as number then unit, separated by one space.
165 V
